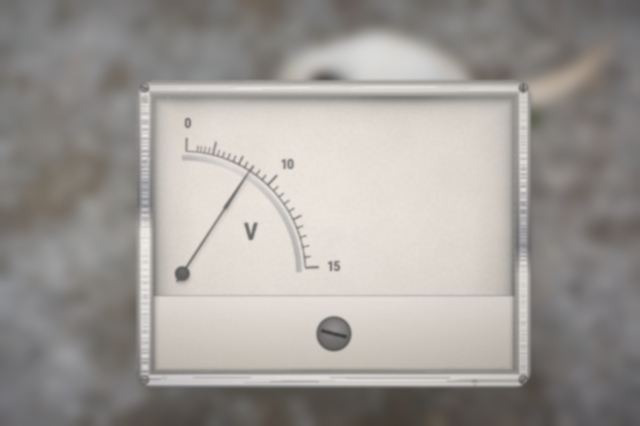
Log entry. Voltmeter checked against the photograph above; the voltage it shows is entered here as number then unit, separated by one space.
8.5 V
